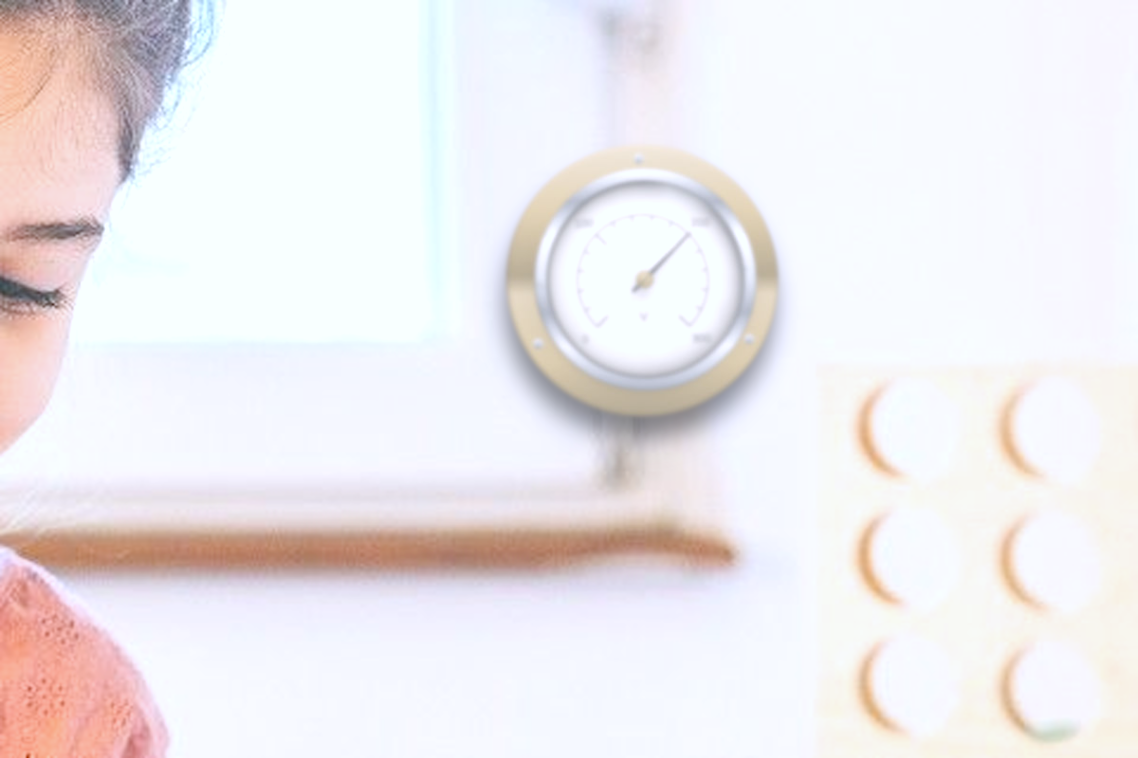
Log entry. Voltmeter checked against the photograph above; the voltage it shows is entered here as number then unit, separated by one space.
200 V
